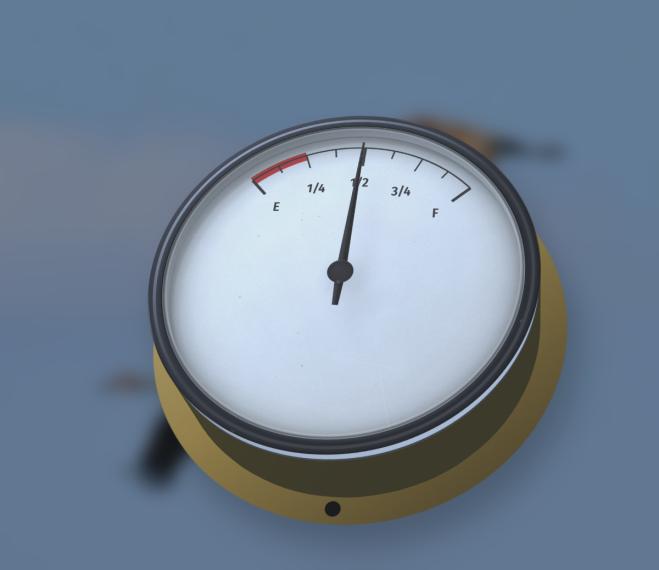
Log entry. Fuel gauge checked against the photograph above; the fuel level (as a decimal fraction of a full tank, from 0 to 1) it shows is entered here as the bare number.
0.5
